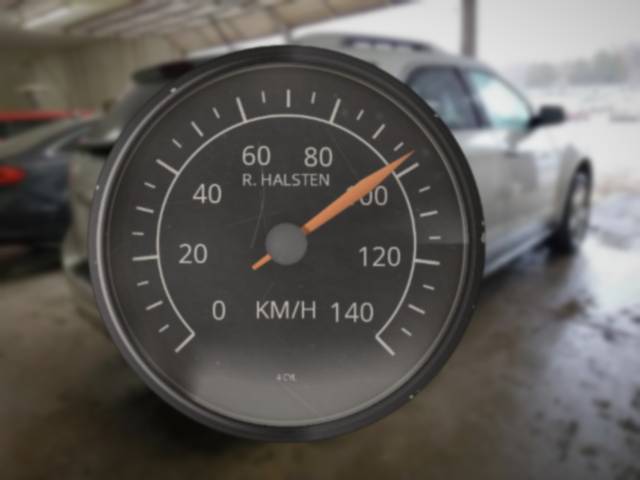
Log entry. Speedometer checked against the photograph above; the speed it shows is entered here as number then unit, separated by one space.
97.5 km/h
